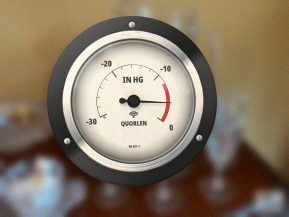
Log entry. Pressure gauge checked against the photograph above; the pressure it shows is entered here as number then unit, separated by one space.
-4 inHg
